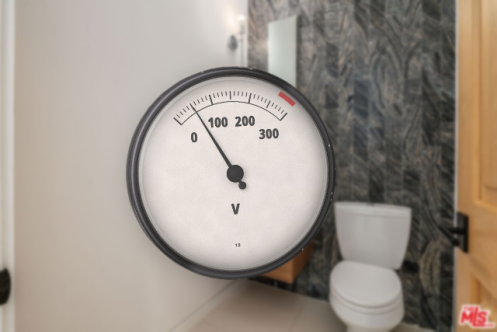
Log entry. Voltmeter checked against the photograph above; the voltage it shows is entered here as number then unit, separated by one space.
50 V
